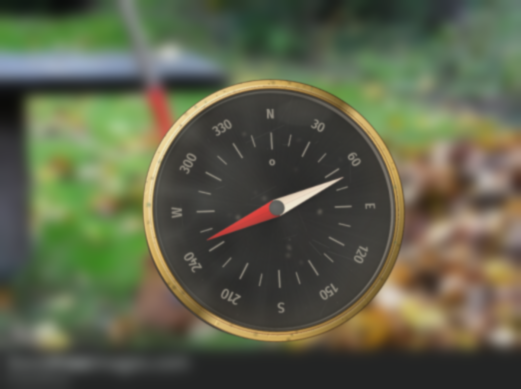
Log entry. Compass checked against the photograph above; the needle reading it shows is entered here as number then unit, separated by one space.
247.5 °
